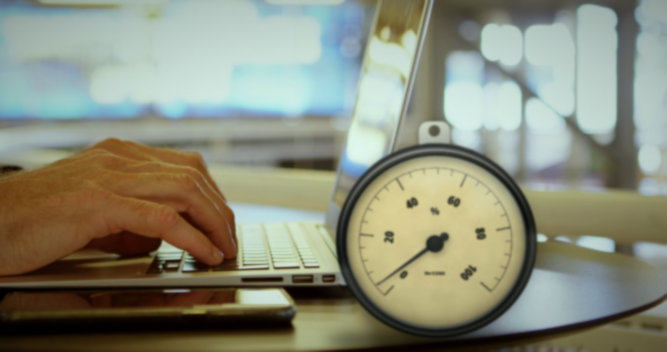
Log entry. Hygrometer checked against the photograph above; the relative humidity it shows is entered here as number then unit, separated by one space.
4 %
